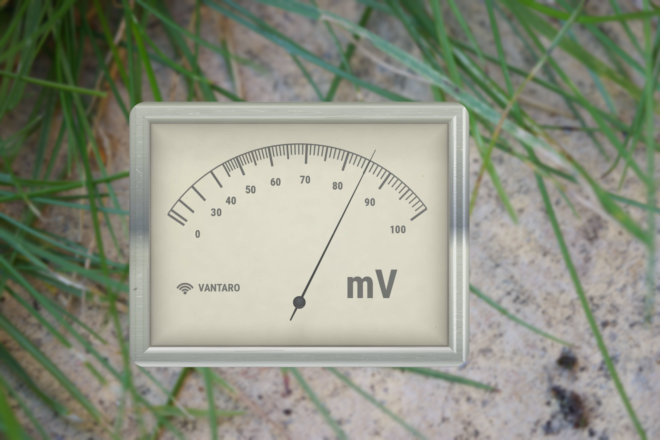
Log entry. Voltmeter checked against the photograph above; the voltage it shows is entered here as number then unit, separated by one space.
85 mV
